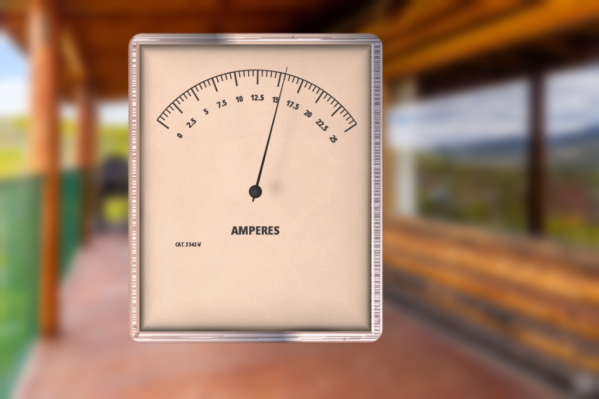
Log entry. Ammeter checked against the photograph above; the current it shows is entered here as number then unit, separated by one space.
15.5 A
